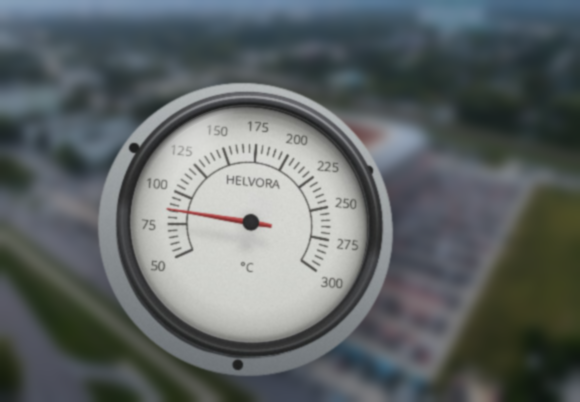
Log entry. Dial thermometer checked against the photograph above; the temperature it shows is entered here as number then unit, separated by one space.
85 °C
